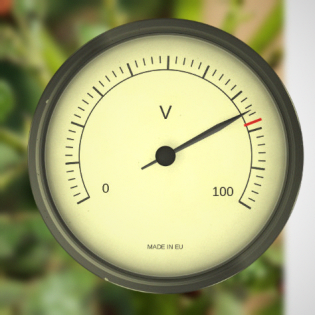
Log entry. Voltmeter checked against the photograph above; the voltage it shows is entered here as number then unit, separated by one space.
75 V
